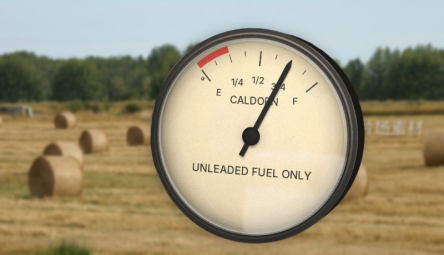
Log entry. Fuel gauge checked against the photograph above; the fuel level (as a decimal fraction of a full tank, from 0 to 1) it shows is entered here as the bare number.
0.75
